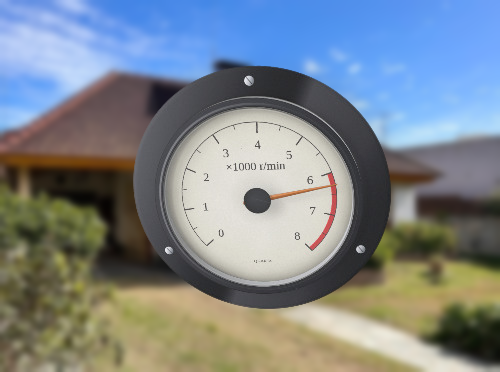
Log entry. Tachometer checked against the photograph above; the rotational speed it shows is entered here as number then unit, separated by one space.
6250 rpm
